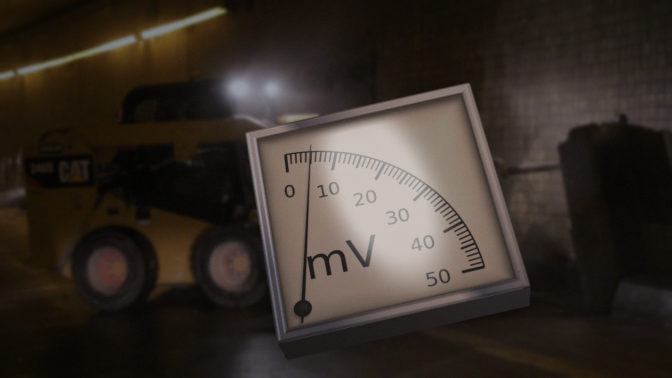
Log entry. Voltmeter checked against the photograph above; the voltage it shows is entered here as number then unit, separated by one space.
5 mV
